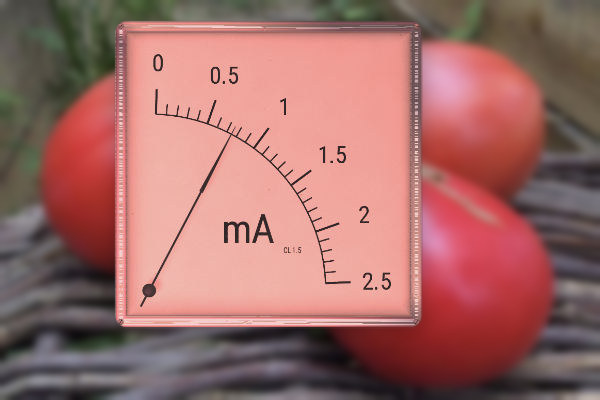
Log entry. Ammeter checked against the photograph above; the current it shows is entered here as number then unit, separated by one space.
0.75 mA
